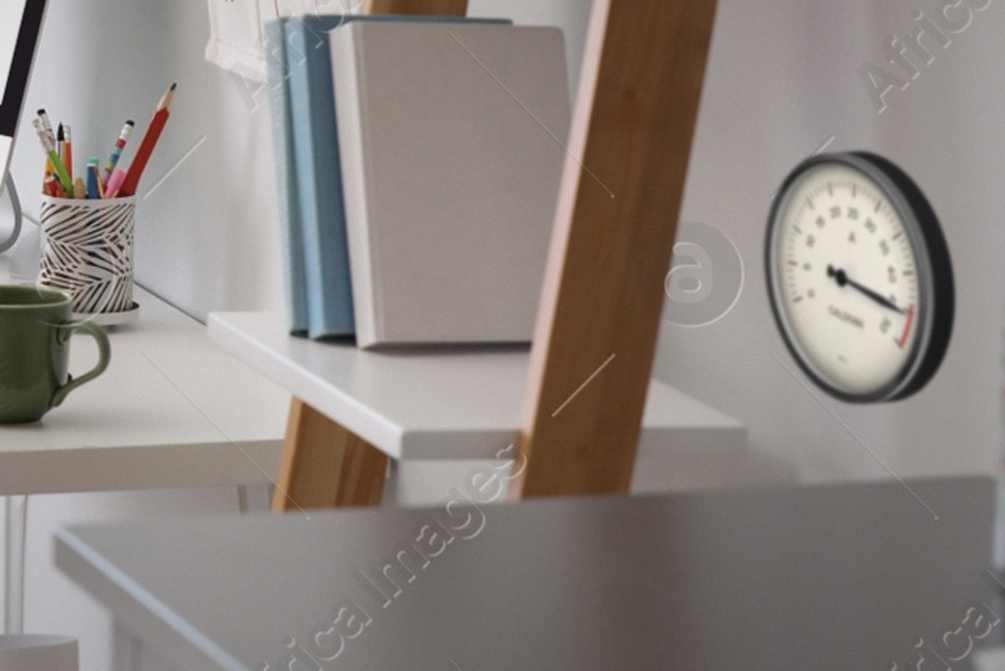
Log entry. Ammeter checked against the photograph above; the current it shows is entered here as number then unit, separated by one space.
45 A
